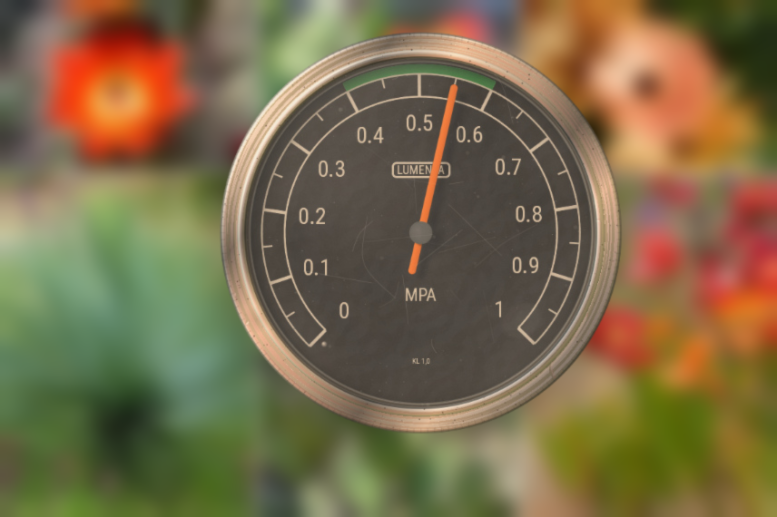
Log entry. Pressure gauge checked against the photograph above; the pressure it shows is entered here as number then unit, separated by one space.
0.55 MPa
